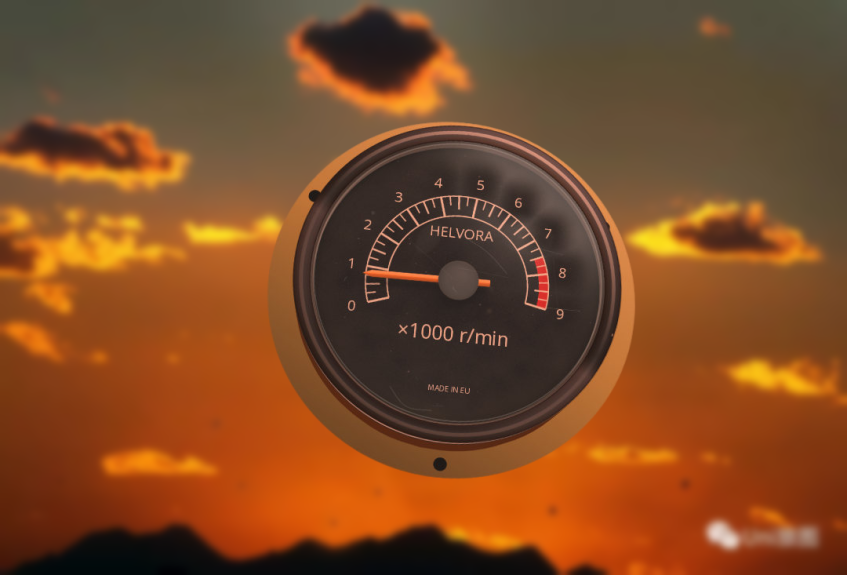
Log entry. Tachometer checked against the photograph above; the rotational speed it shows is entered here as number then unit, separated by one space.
750 rpm
